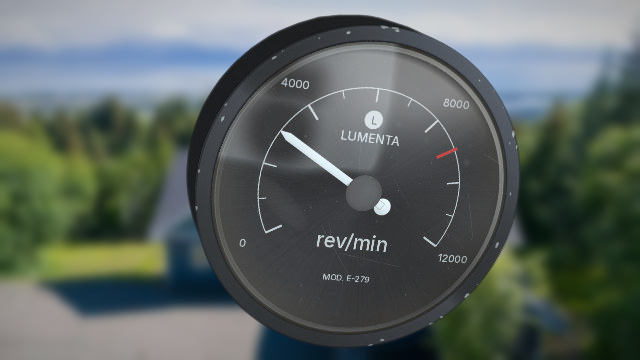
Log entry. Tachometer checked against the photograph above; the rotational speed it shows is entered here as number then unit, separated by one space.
3000 rpm
